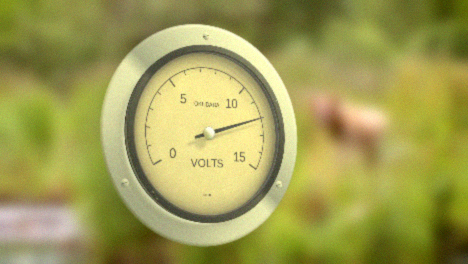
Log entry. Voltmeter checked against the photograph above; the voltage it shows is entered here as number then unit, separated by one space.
12 V
